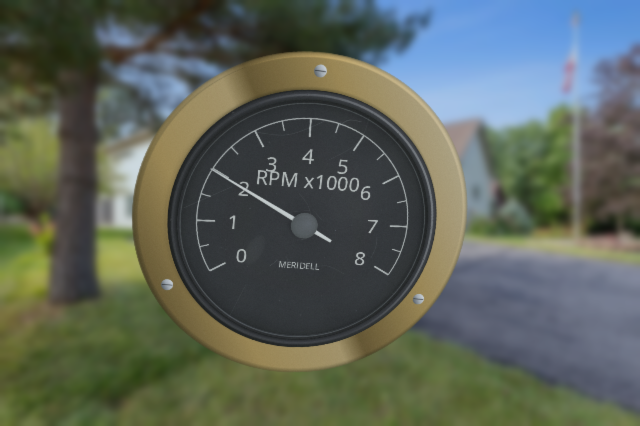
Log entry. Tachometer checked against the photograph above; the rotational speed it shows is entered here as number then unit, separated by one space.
2000 rpm
